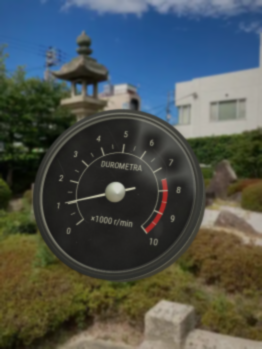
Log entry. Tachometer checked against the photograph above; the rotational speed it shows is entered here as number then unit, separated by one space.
1000 rpm
